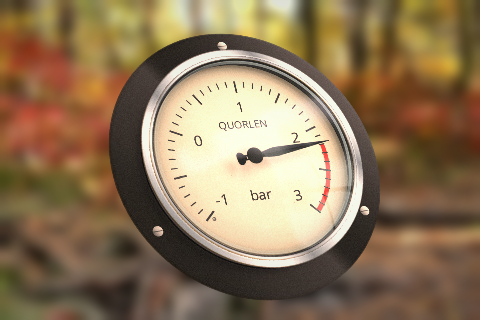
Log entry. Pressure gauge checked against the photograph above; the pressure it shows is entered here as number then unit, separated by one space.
2.2 bar
